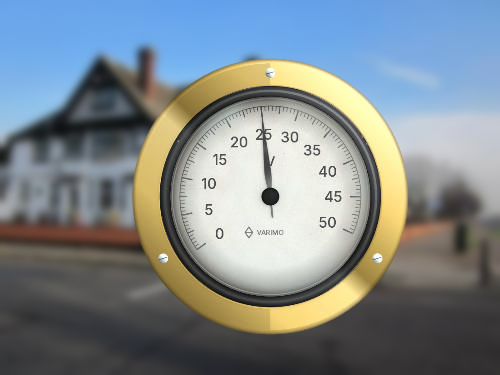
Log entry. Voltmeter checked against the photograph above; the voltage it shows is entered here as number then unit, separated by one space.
25 V
